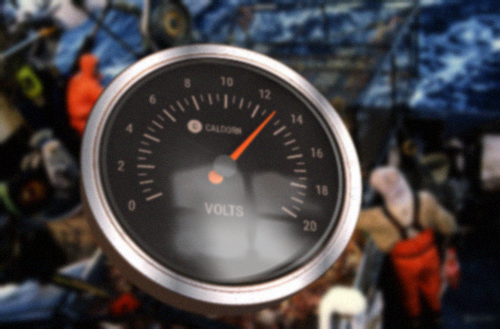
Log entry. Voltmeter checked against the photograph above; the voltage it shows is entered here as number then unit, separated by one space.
13 V
